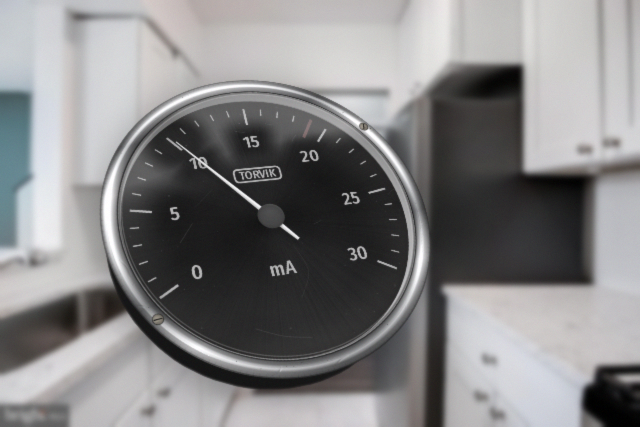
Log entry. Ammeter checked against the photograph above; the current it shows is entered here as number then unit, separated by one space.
10 mA
